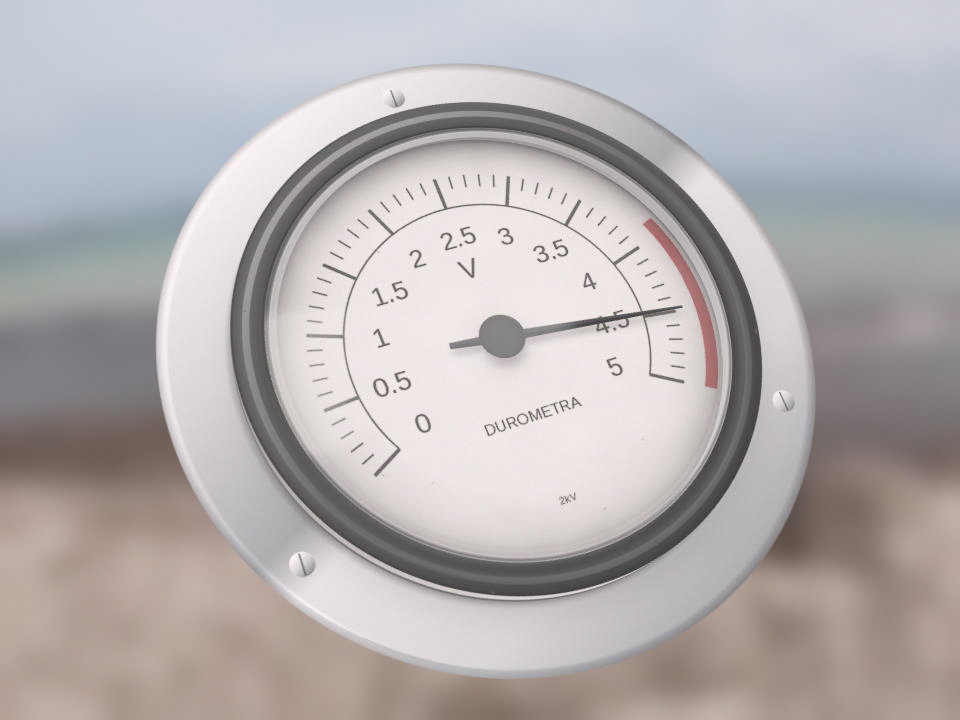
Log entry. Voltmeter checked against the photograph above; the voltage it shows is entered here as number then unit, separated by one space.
4.5 V
